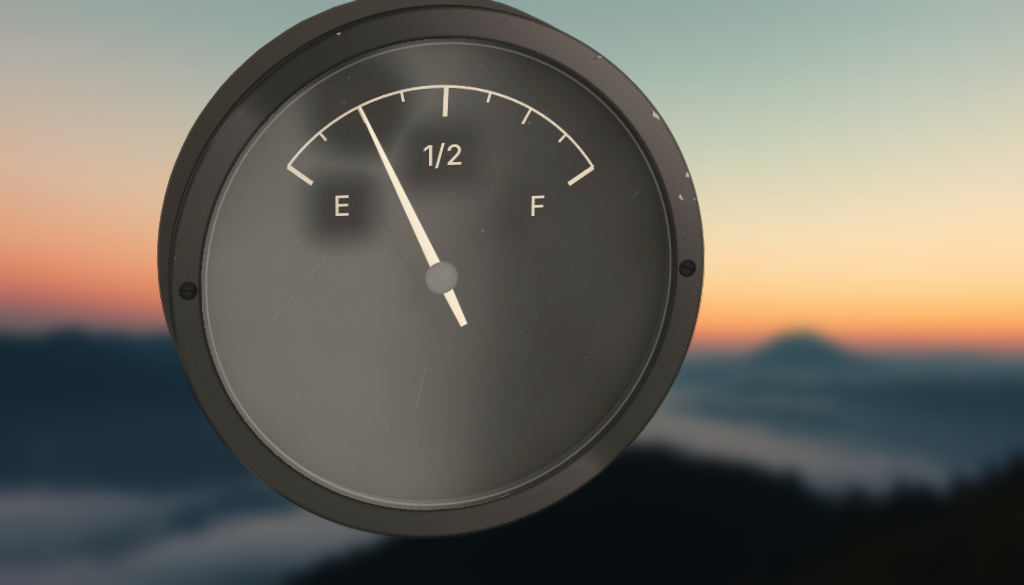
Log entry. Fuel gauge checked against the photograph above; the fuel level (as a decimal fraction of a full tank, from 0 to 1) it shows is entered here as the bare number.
0.25
